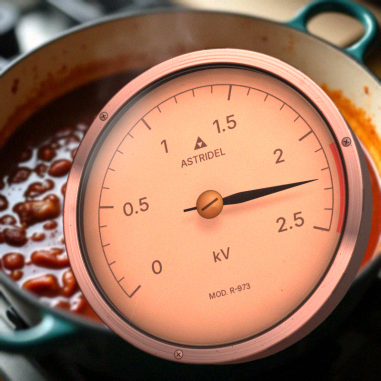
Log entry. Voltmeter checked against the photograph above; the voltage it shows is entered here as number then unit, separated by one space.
2.25 kV
